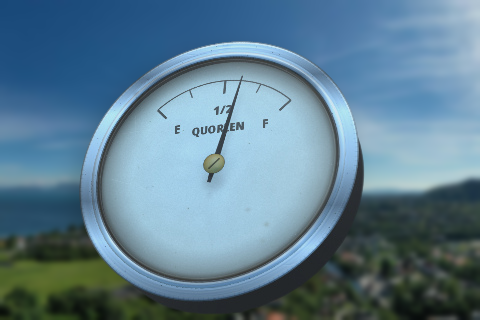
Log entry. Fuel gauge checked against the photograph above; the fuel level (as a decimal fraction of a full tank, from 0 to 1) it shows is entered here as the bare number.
0.625
